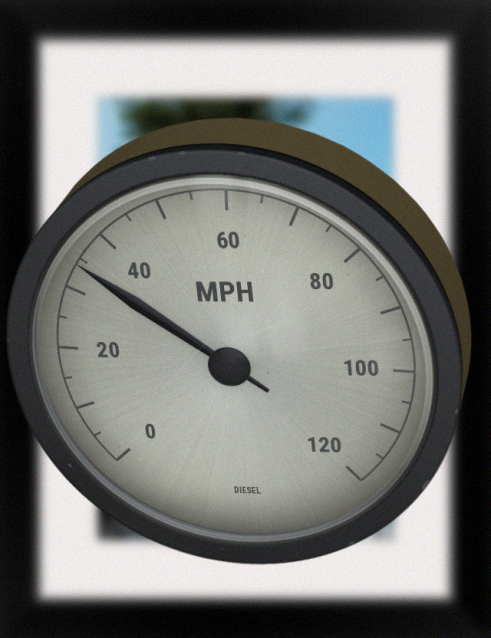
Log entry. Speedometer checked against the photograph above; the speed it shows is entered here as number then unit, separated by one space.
35 mph
